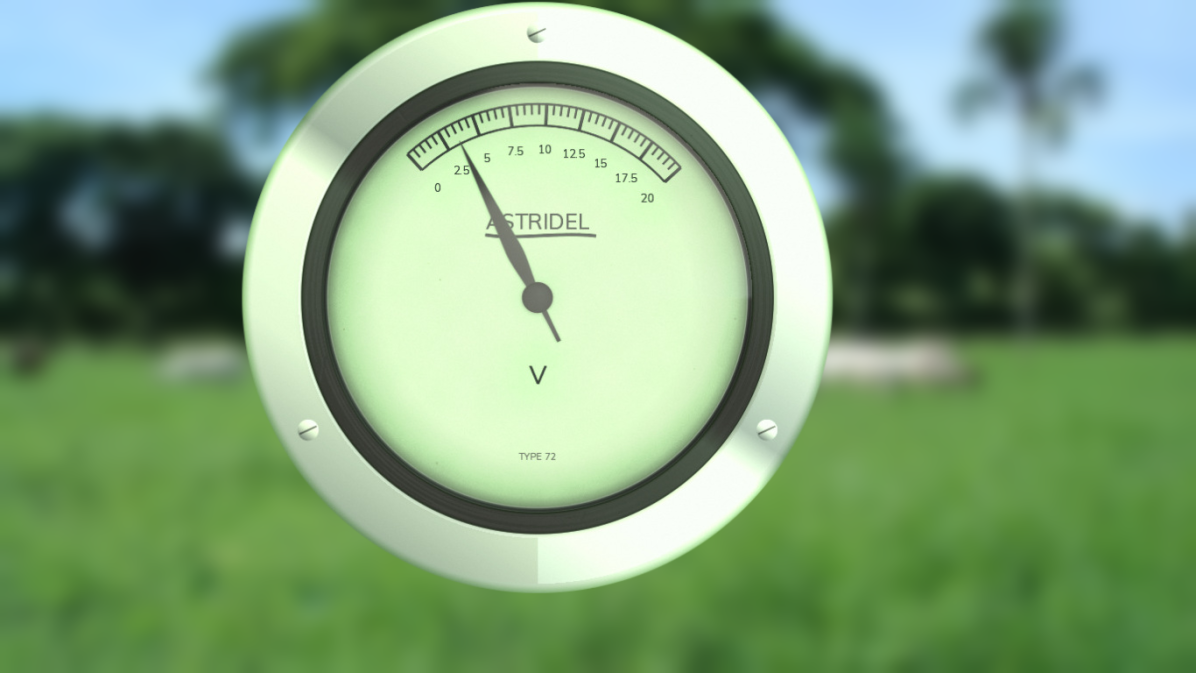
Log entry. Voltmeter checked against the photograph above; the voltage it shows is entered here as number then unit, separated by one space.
3.5 V
